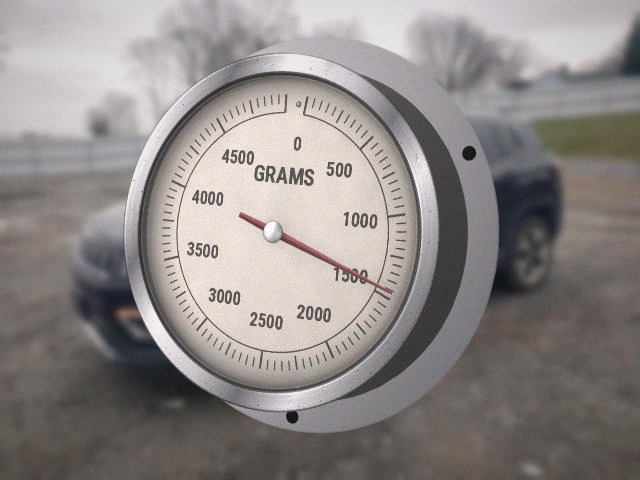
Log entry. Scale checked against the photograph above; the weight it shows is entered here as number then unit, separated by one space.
1450 g
